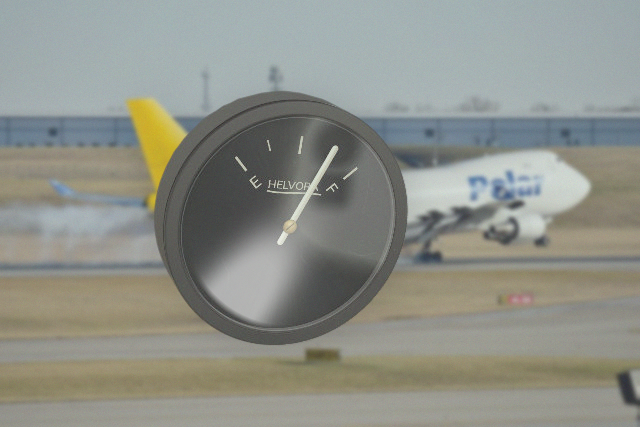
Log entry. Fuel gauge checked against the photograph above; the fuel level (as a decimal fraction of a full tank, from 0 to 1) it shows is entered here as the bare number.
0.75
